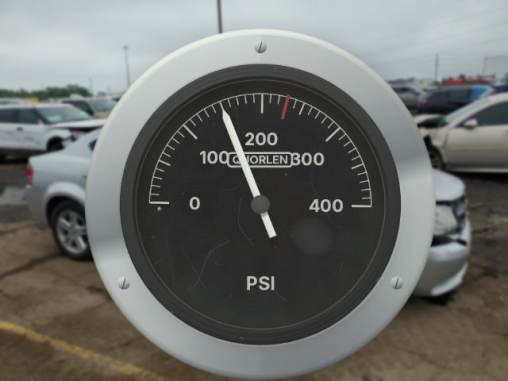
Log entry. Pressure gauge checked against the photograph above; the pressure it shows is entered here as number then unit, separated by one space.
150 psi
